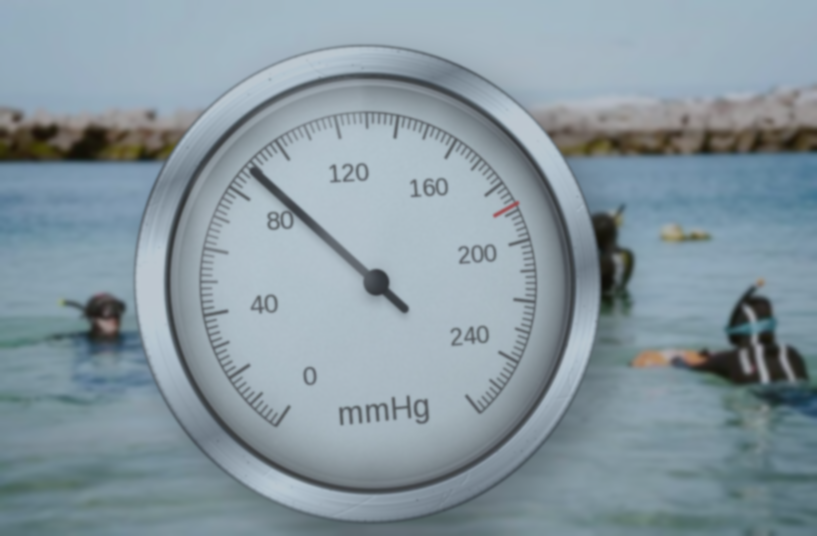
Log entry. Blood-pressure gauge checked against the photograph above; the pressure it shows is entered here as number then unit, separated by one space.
88 mmHg
